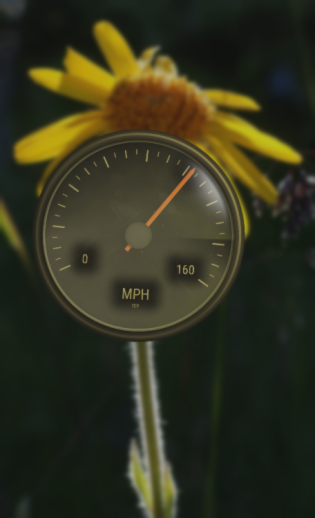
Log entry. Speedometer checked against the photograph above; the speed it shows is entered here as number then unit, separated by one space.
102.5 mph
